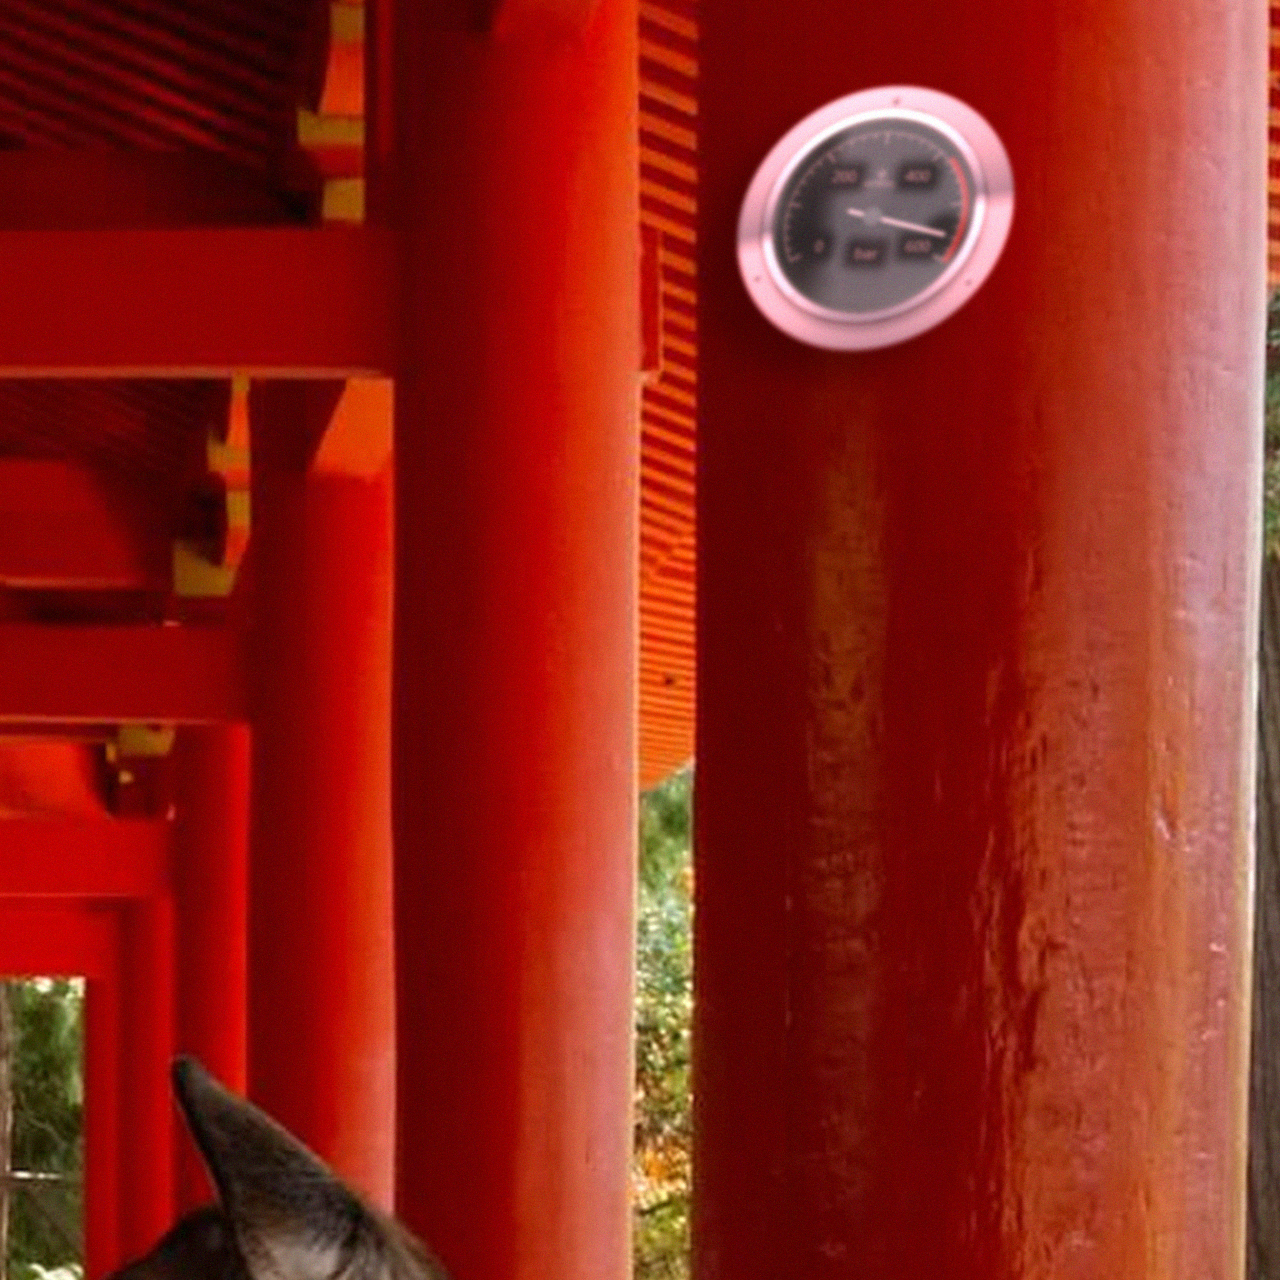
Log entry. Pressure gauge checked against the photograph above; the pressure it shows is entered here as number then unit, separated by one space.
560 bar
